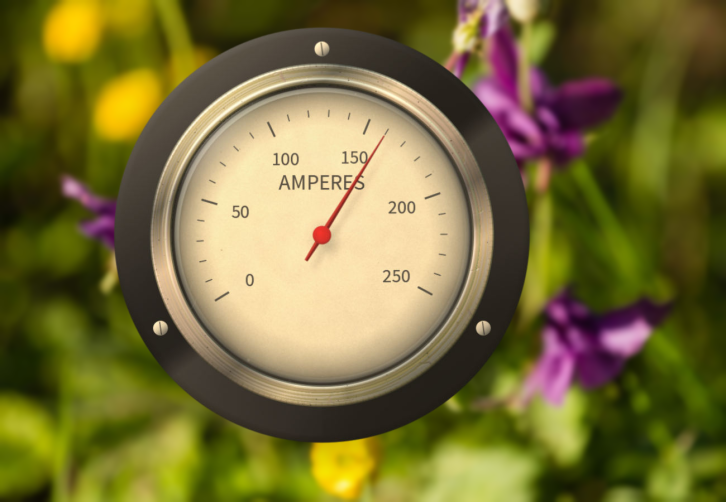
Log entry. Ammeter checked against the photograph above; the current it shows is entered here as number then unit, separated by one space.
160 A
